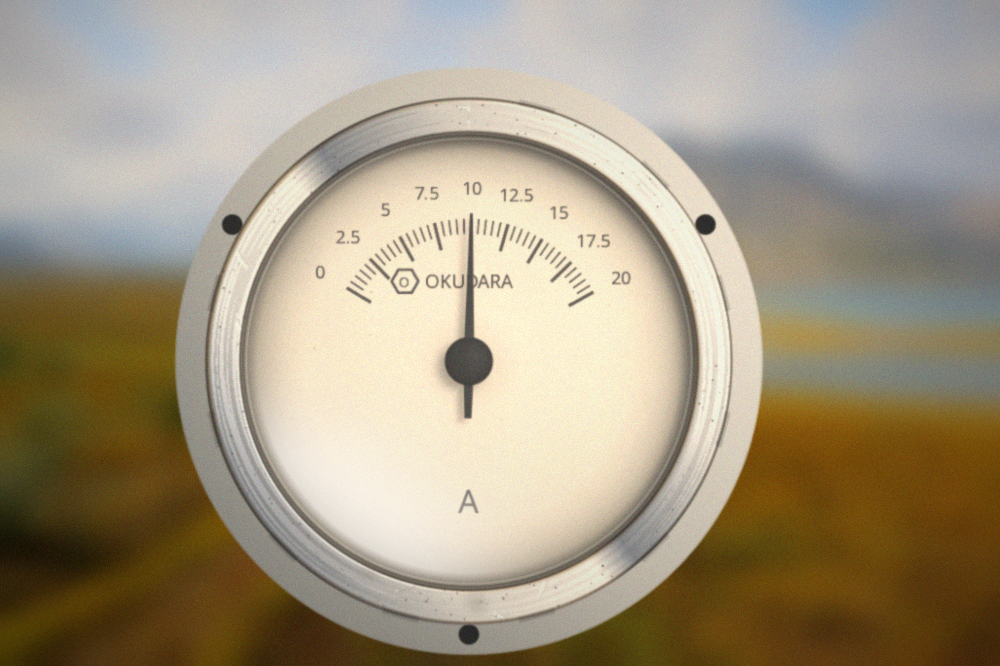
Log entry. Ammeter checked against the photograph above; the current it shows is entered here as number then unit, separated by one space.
10 A
